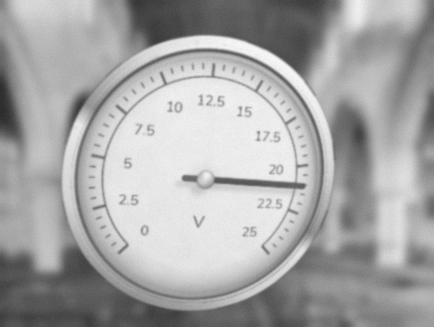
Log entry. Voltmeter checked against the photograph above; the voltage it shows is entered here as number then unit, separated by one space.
21 V
